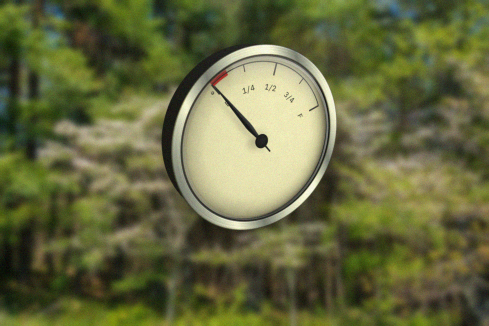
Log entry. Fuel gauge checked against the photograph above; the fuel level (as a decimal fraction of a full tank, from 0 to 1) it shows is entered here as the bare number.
0
